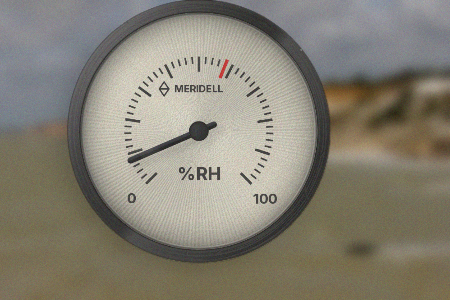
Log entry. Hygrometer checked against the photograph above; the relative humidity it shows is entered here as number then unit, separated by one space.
8 %
